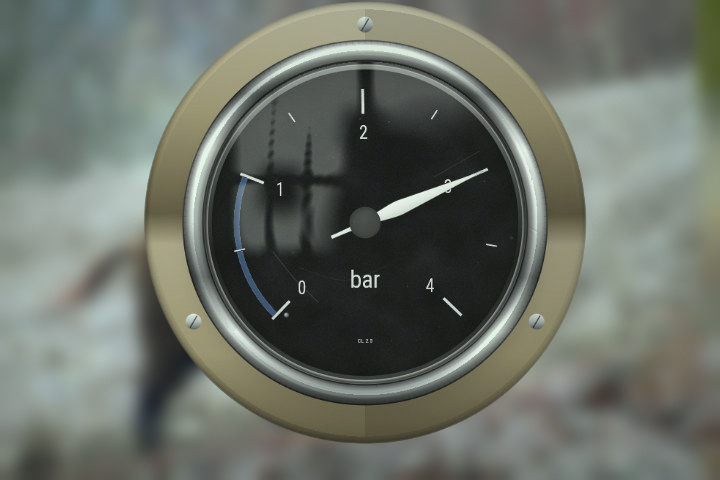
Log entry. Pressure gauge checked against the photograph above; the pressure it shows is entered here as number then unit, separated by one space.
3 bar
